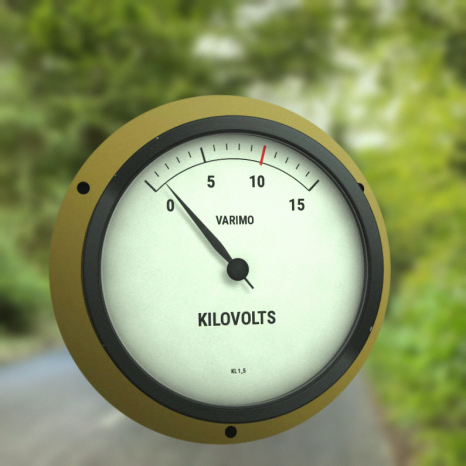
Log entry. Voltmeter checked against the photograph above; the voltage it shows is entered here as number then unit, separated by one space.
1 kV
